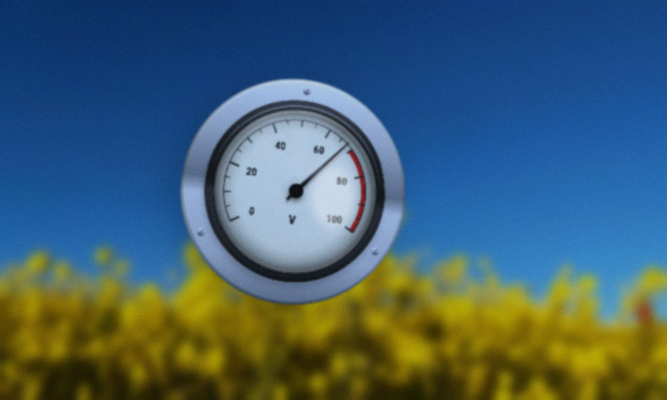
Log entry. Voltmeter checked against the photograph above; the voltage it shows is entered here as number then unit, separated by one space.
67.5 V
